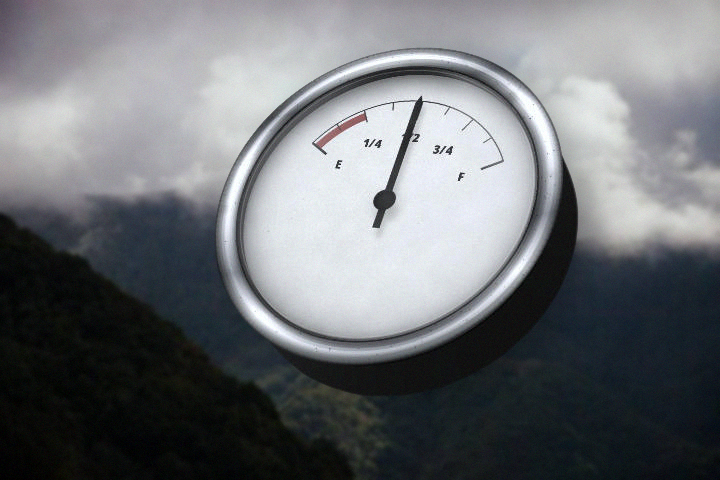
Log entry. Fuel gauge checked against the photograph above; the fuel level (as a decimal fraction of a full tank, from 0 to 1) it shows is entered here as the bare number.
0.5
